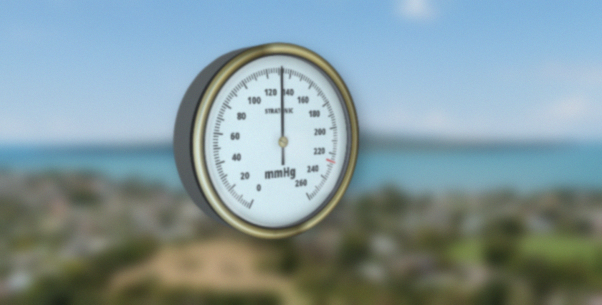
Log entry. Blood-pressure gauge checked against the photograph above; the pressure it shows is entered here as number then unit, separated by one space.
130 mmHg
